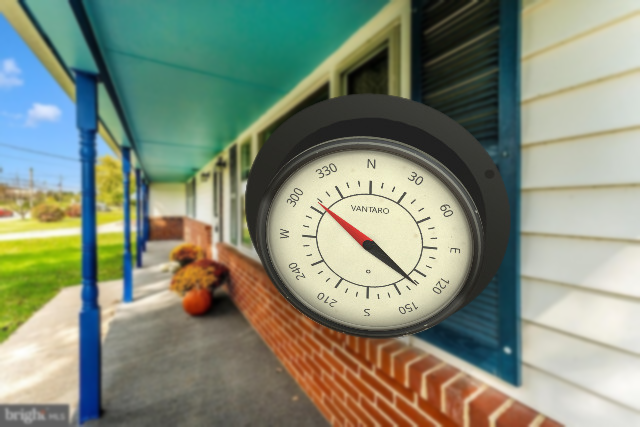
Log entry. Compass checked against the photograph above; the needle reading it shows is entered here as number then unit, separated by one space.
310 °
